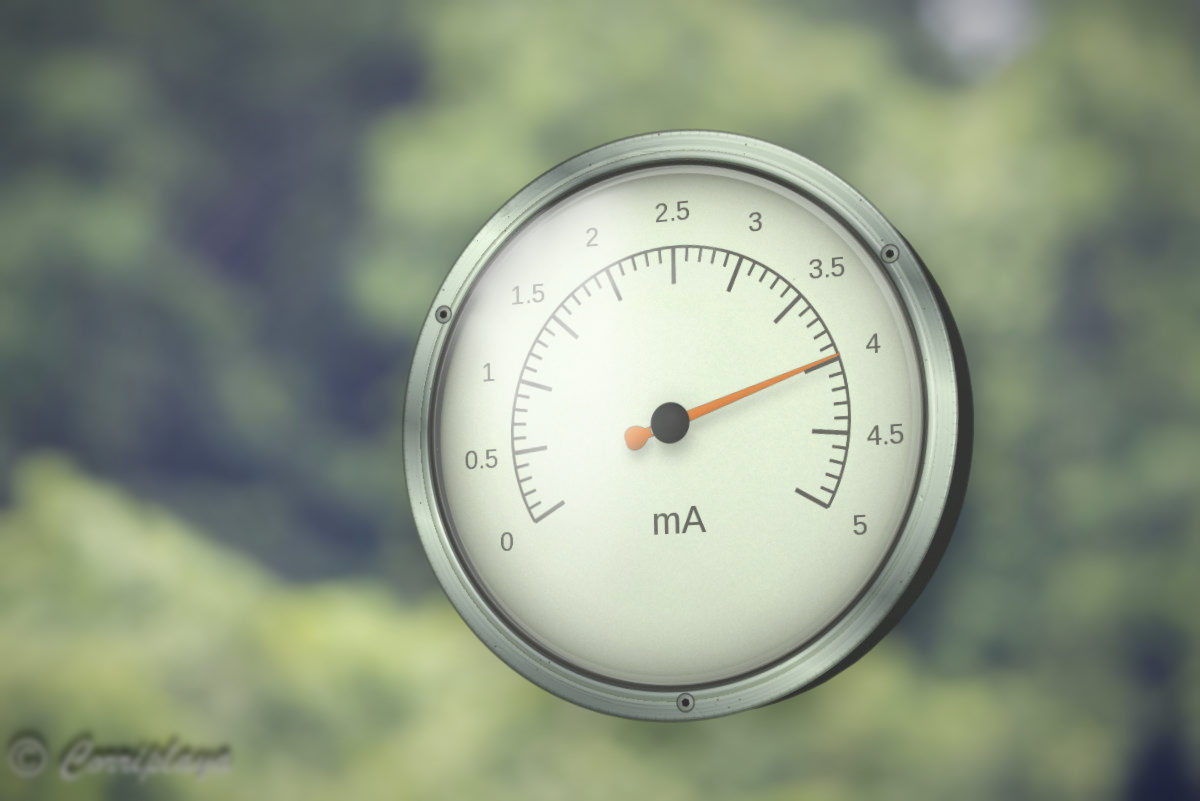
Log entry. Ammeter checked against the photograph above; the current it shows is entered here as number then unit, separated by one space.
4 mA
